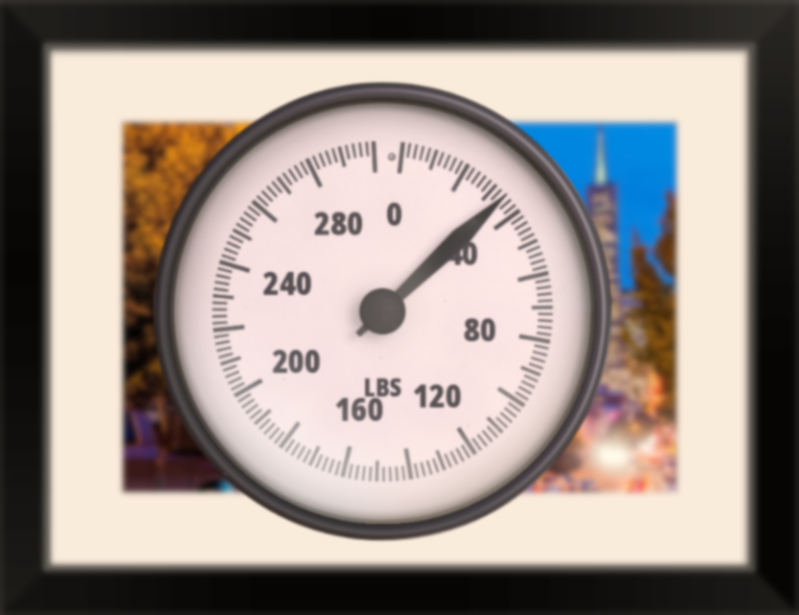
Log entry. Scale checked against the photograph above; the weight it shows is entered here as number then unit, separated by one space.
34 lb
